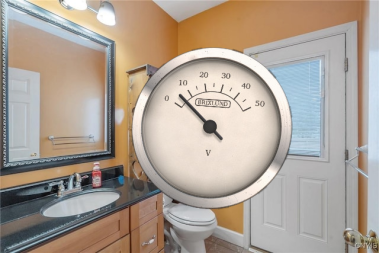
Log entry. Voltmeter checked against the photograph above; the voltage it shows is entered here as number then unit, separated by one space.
5 V
